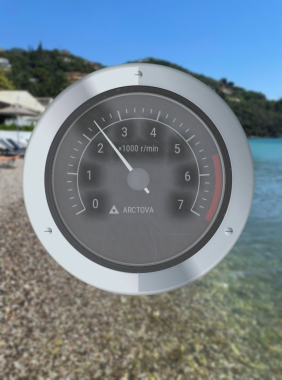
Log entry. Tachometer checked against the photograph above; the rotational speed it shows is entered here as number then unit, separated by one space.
2400 rpm
